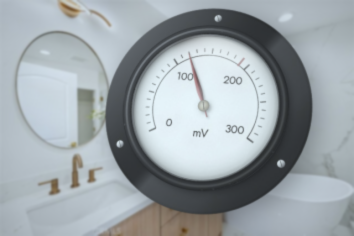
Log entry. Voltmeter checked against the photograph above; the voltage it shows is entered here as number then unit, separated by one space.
120 mV
